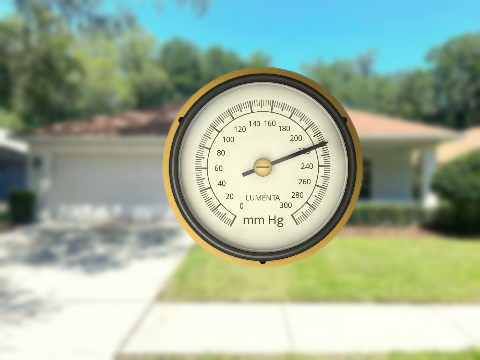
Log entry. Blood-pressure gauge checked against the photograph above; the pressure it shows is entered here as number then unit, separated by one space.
220 mmHg
